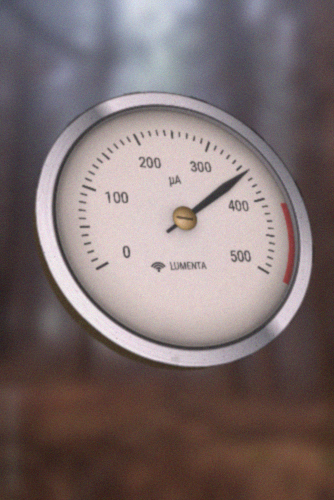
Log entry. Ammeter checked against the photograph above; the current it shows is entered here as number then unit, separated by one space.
360 µA
